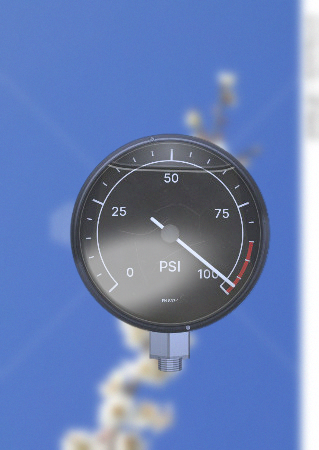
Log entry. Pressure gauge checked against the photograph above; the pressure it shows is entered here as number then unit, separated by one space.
97.5 psi
